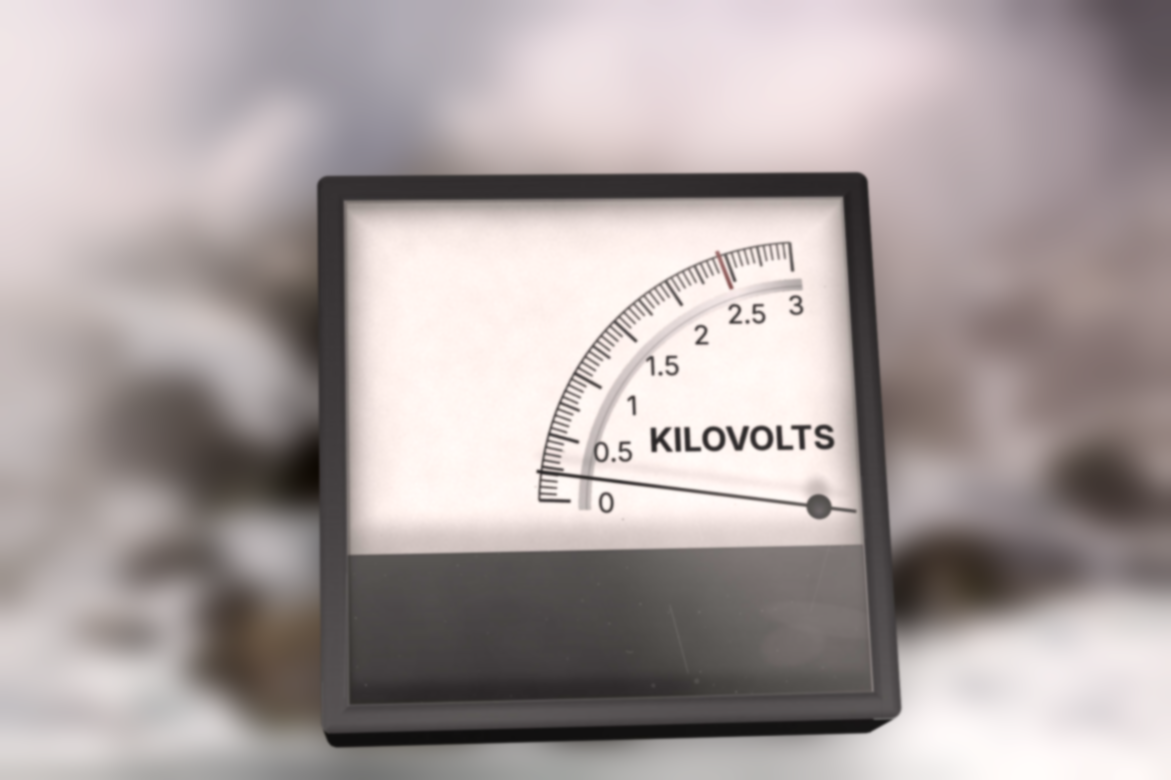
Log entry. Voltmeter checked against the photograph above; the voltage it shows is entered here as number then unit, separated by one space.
0.2 kV
